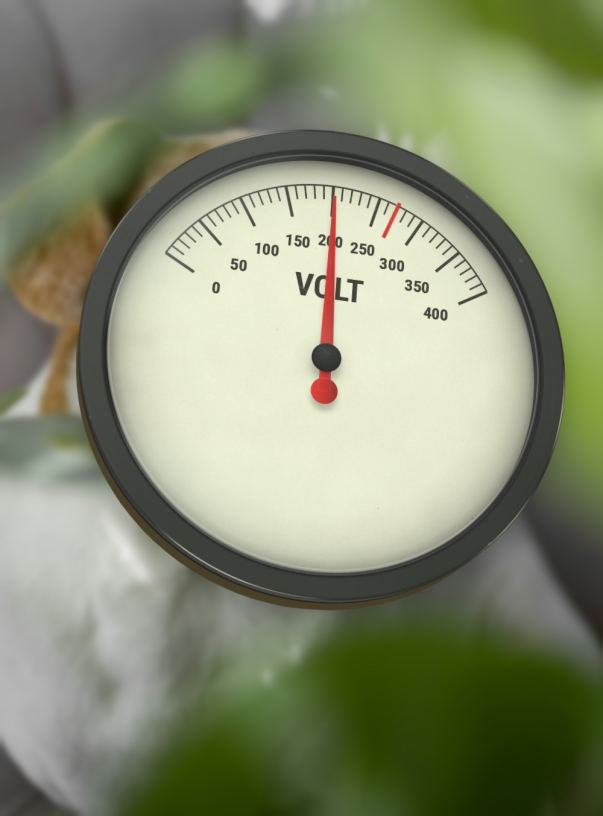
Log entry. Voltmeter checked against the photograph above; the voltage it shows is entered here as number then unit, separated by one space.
200 V
